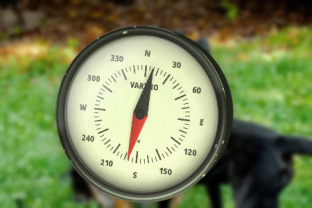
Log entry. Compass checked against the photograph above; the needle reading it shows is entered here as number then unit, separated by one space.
190 °
